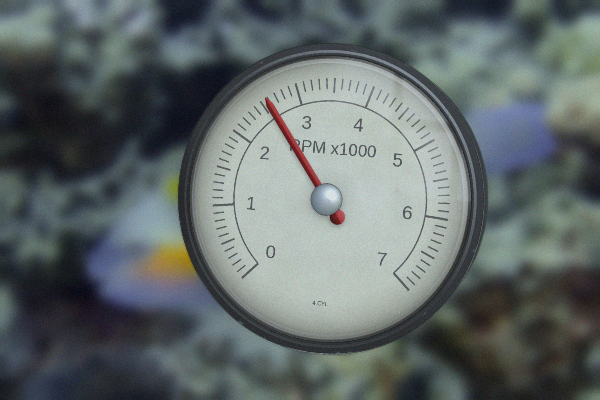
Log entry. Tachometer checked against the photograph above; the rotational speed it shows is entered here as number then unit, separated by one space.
2600 rpm
